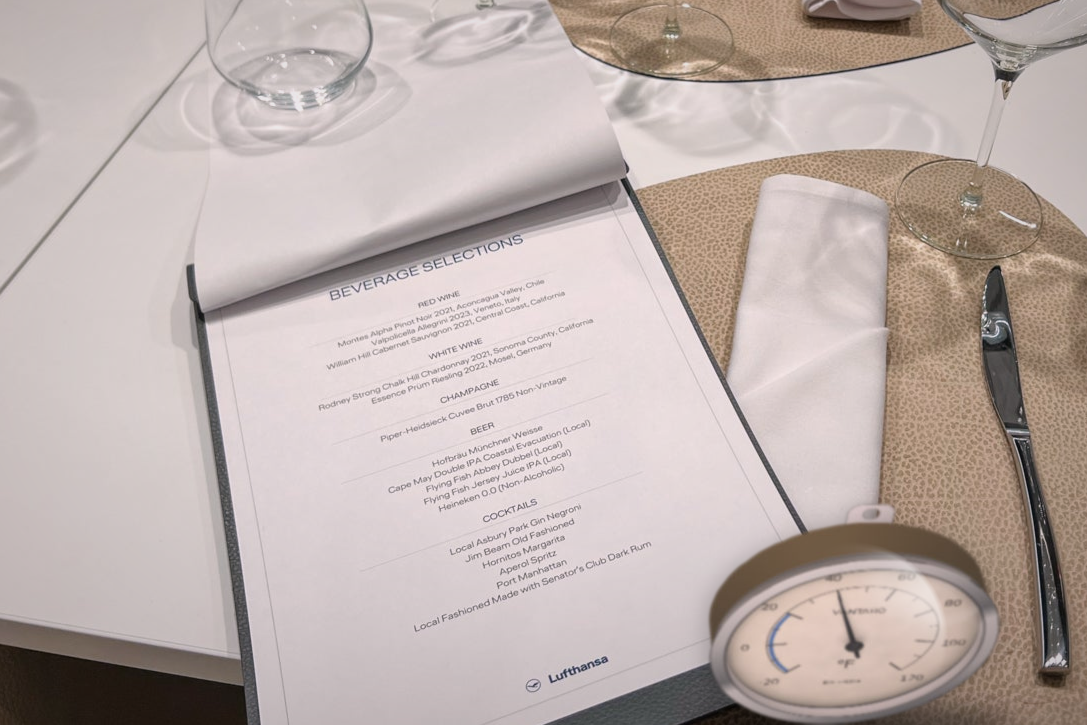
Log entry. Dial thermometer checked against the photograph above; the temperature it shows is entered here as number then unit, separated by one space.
40 °F
